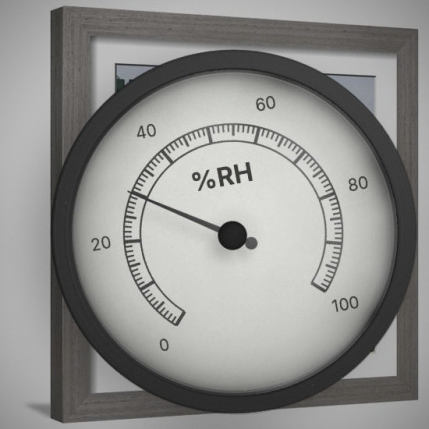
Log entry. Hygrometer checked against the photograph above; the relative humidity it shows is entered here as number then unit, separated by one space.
30 %
